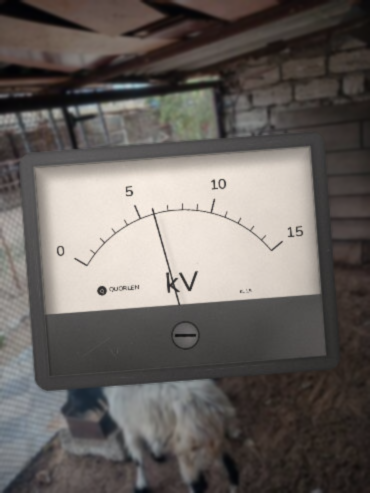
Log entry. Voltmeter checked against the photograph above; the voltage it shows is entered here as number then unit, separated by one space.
6 kV
